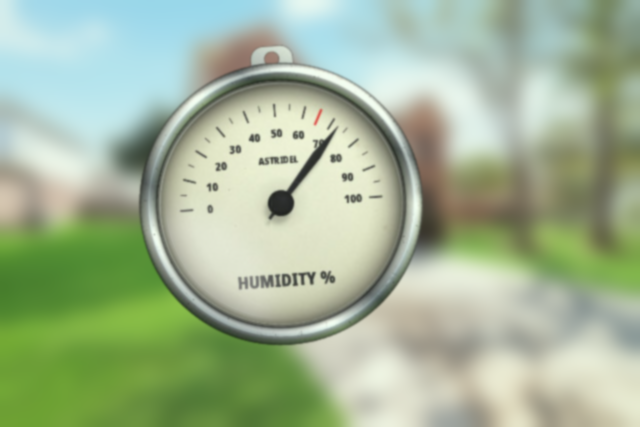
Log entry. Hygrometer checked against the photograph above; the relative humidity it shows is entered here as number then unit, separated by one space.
72.5 %
